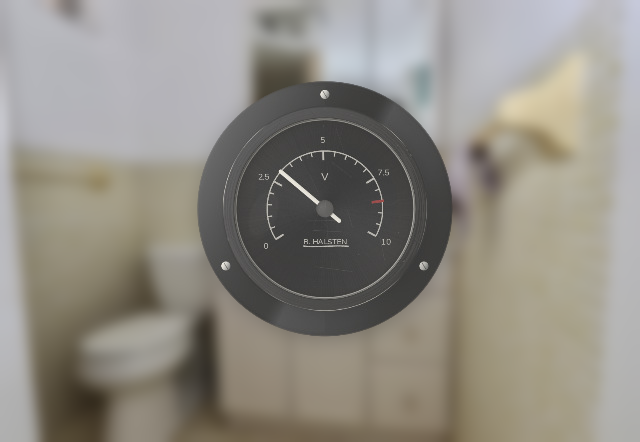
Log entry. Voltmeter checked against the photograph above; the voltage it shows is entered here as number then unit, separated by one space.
3 V
